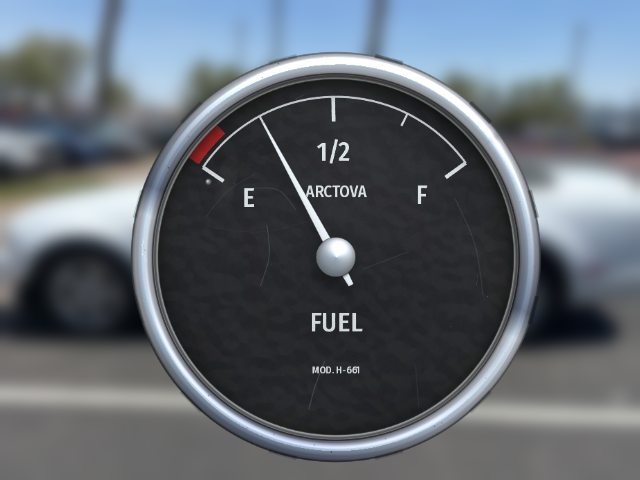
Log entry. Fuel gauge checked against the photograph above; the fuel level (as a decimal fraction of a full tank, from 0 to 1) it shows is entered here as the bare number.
0.25
